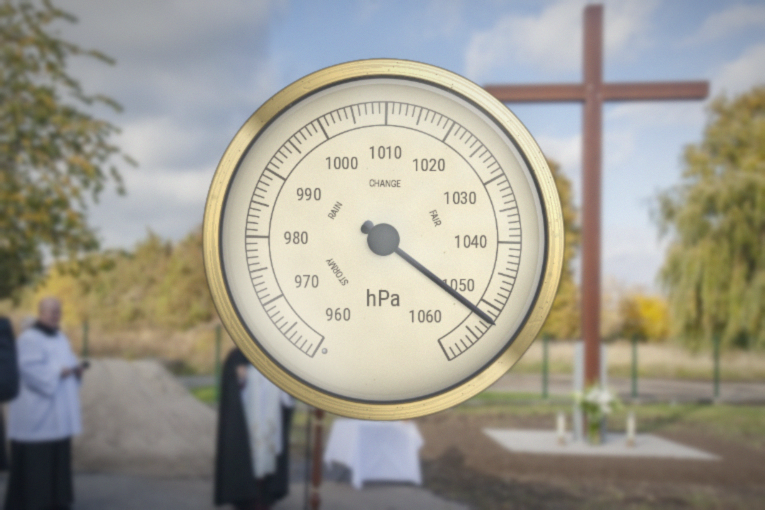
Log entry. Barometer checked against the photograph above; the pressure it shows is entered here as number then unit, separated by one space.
1052 hPa
